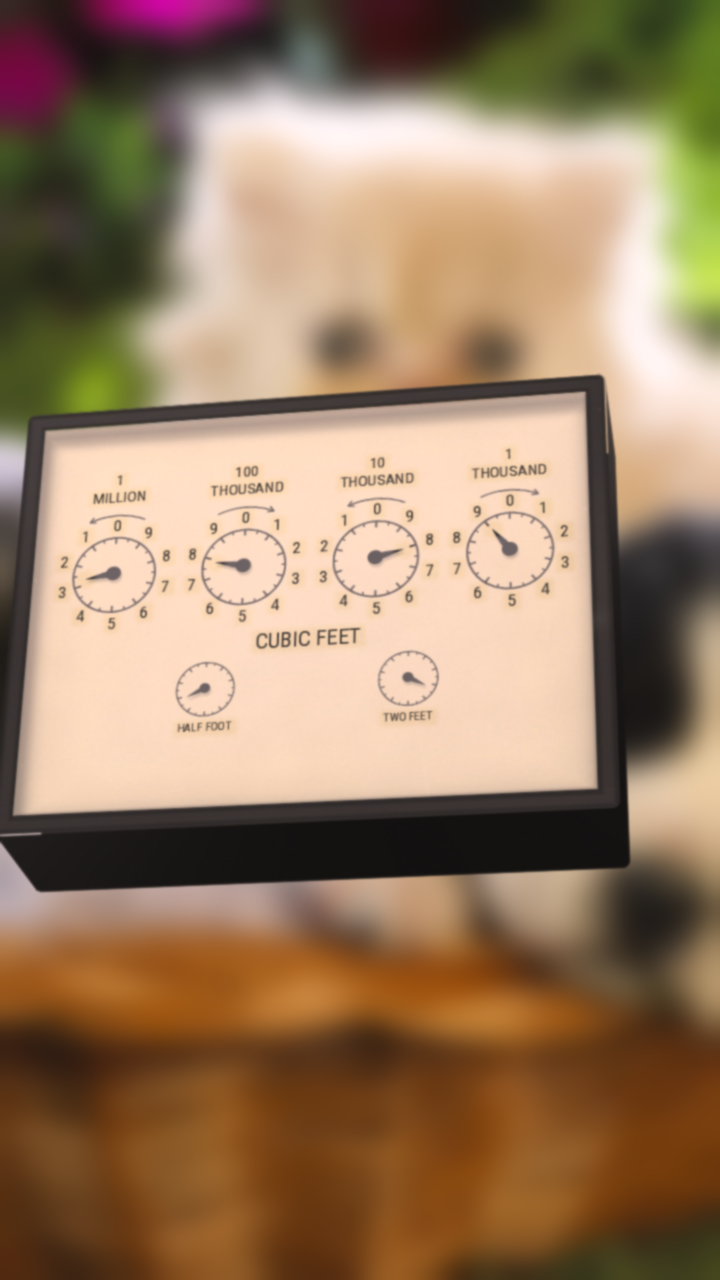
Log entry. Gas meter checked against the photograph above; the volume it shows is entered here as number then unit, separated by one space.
277900 ft³
